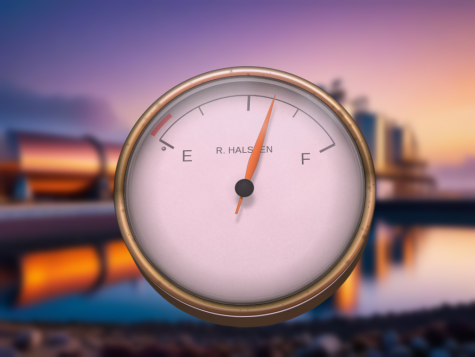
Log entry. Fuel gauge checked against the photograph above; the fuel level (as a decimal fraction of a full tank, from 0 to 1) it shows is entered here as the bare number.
0.625
